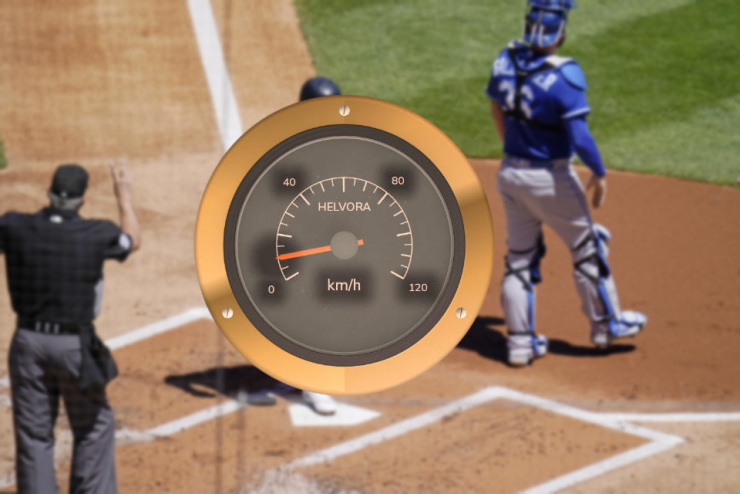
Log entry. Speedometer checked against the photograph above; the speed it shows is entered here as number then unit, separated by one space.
10 km/h
